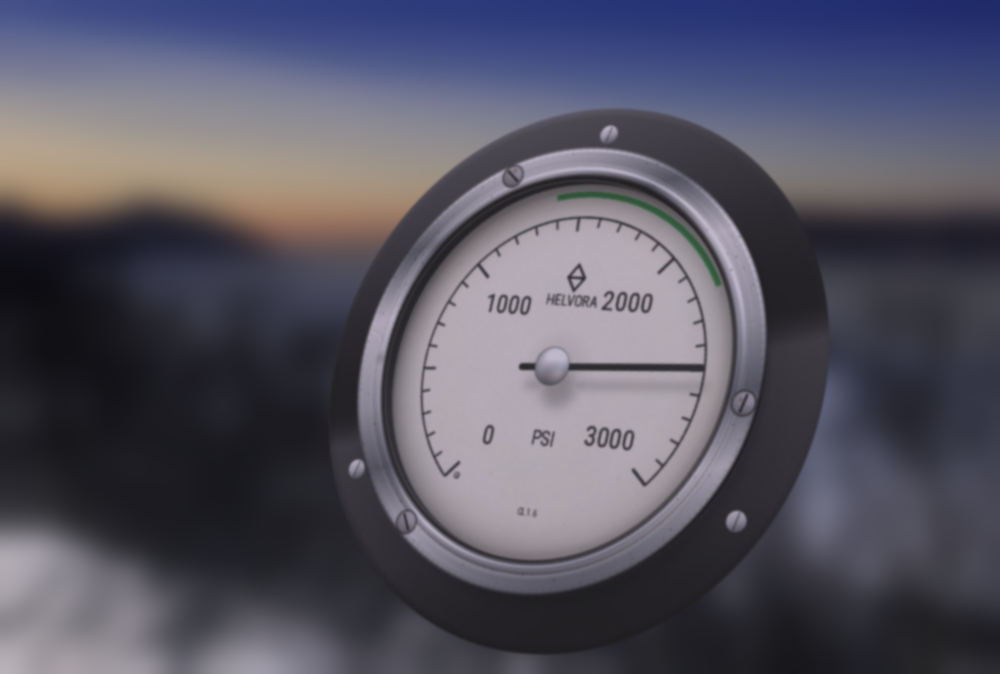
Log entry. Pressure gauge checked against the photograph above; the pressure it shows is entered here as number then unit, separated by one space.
2500 psi
